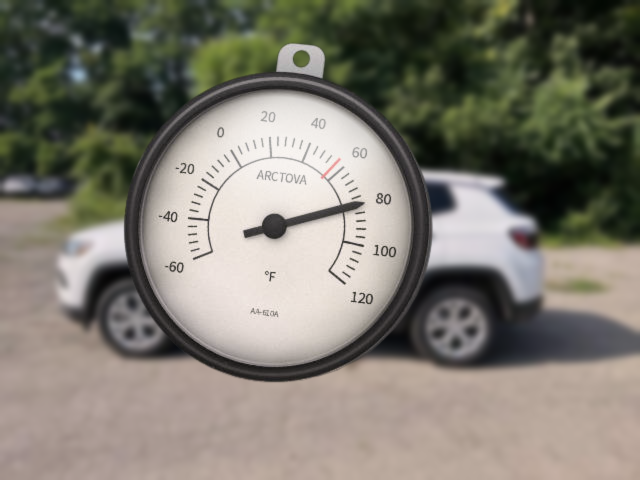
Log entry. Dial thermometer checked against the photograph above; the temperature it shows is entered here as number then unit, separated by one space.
80 °F
